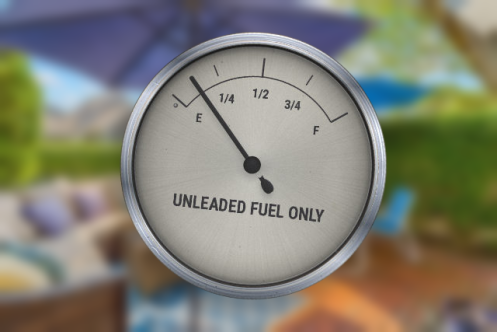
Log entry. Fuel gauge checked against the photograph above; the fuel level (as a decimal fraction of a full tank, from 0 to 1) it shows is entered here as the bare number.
0.125
